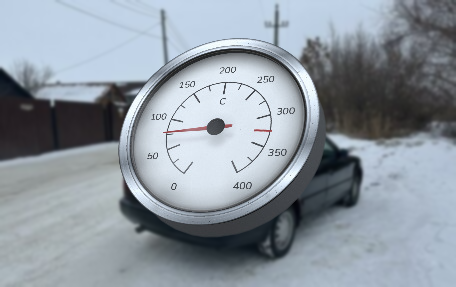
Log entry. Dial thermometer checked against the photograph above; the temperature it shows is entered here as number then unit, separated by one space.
75 °C
